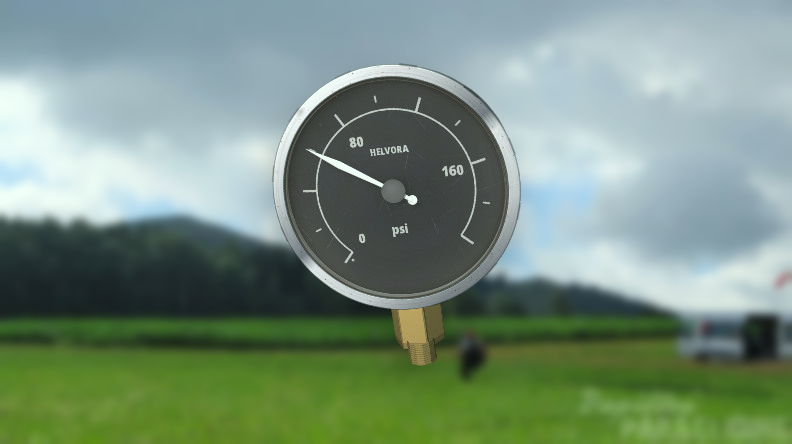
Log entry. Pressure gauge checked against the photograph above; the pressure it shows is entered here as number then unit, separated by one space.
60 psi
